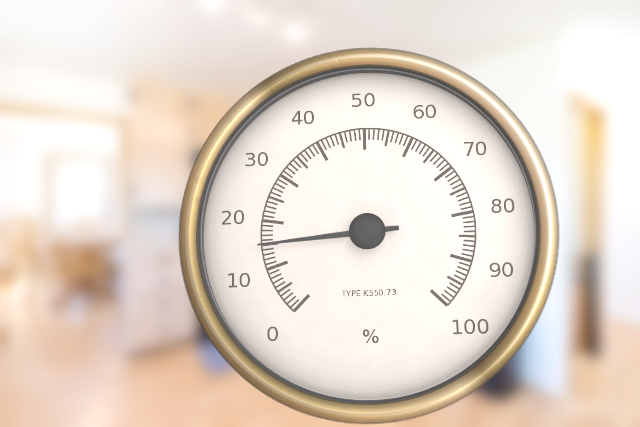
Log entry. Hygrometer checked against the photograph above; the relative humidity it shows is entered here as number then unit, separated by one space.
15 %
